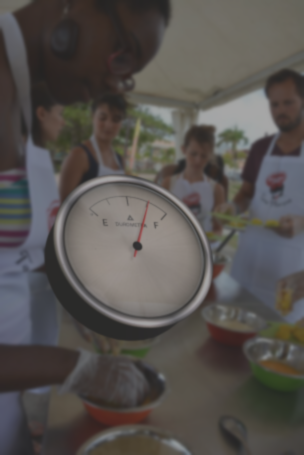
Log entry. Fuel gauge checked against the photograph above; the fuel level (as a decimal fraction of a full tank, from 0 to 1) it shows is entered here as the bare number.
0.75
